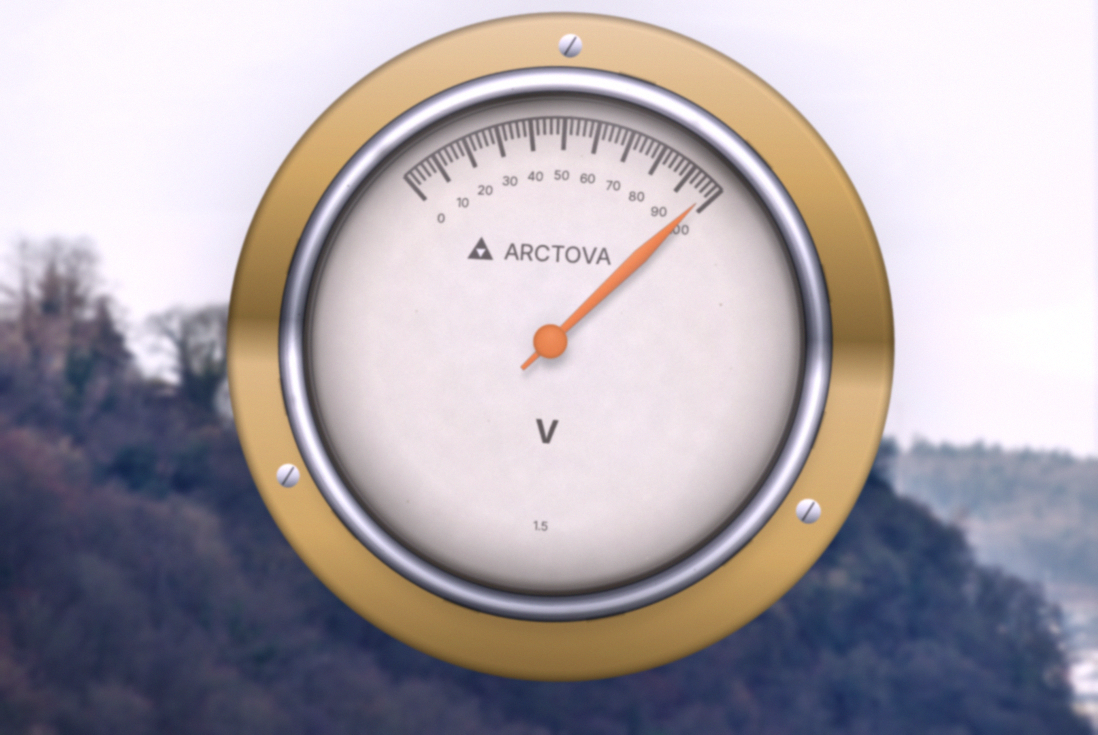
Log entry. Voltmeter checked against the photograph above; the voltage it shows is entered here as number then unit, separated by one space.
98 V
